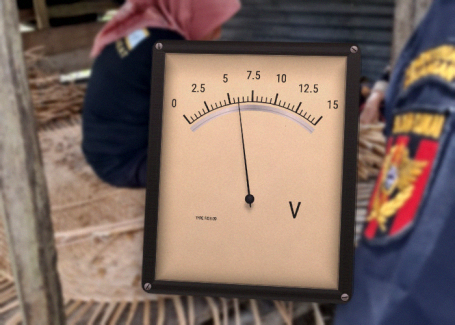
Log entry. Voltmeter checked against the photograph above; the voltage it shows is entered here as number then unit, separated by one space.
6 V
